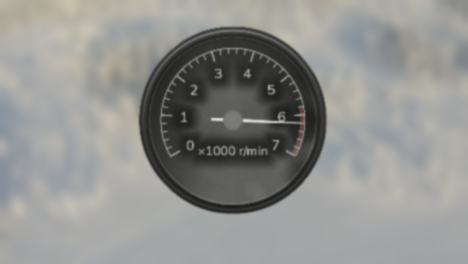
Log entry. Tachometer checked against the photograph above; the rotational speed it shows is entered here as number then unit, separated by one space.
6200 rpm
